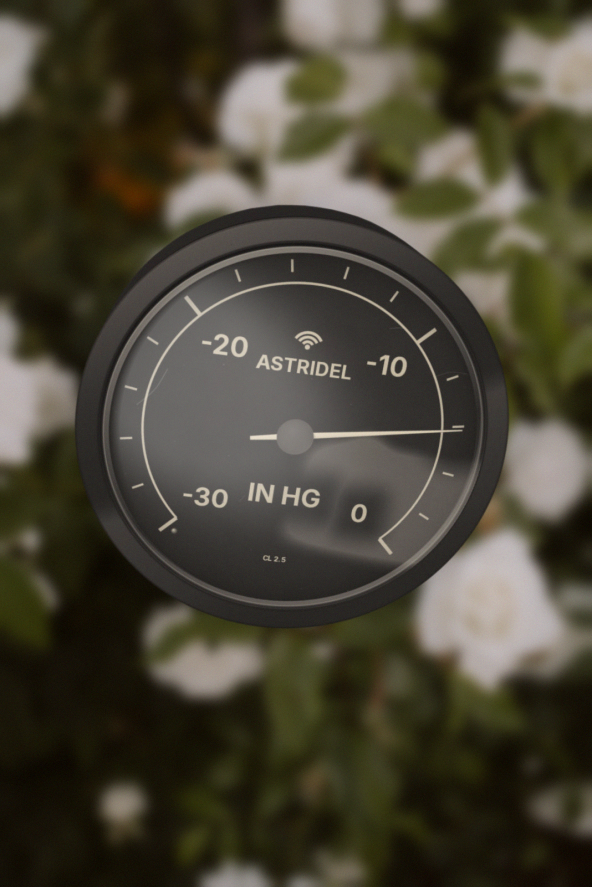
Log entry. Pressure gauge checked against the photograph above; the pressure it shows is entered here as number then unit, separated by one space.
-6 inHg
